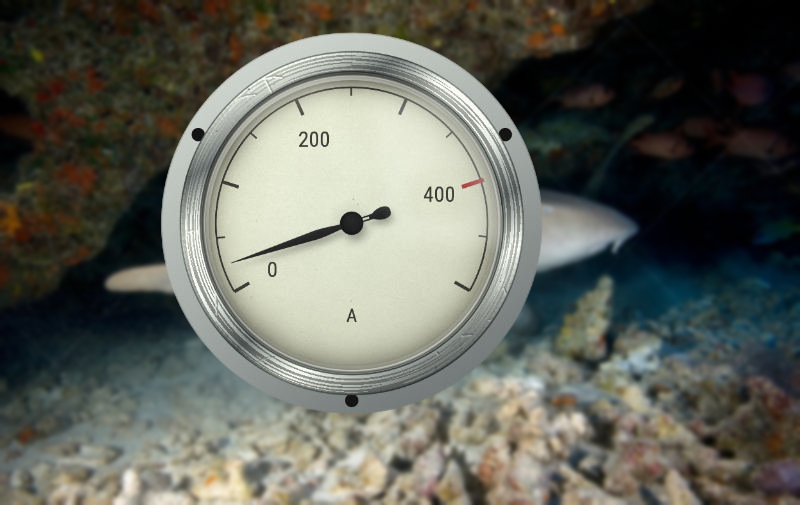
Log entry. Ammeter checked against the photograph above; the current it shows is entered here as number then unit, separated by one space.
25 A
